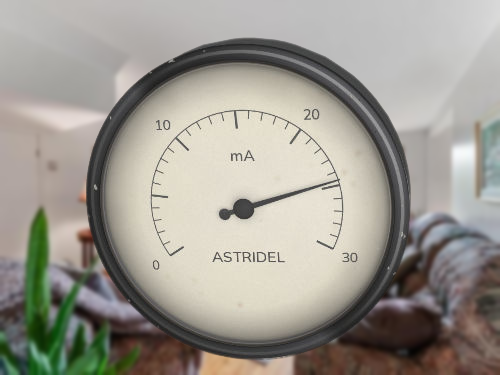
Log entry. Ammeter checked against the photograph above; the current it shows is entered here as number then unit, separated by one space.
24.5 mA
